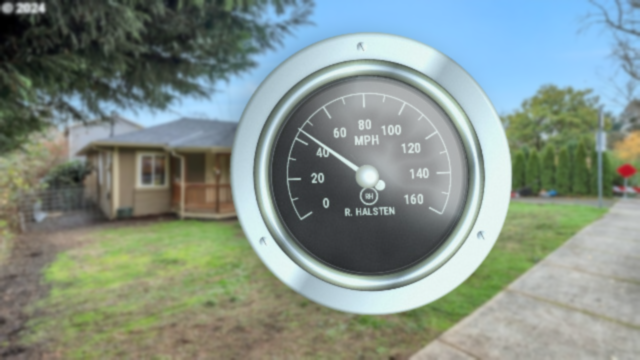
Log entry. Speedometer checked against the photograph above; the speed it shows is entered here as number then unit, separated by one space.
45 mph
